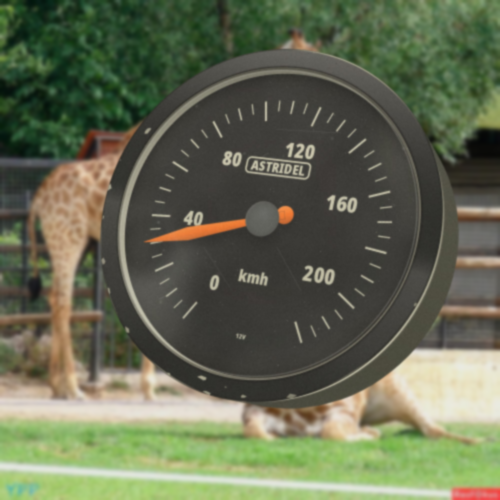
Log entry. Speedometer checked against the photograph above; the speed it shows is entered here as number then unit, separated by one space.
30 km/h
